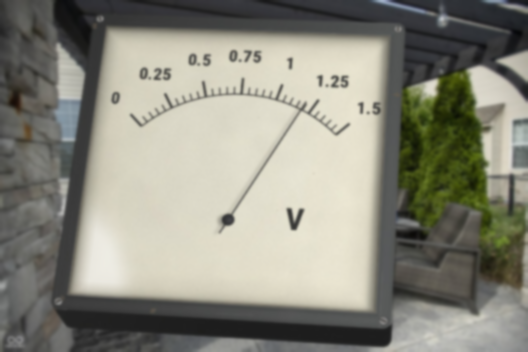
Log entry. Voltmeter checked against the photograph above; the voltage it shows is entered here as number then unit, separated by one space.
1.2 V
